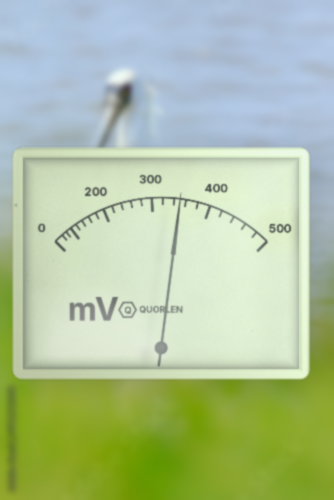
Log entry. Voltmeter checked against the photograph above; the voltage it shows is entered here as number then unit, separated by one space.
350 mV
